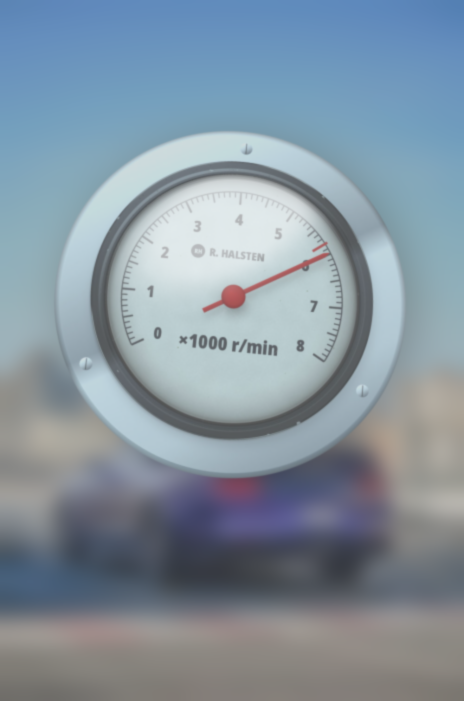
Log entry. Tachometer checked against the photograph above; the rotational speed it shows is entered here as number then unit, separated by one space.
6000 rpm
